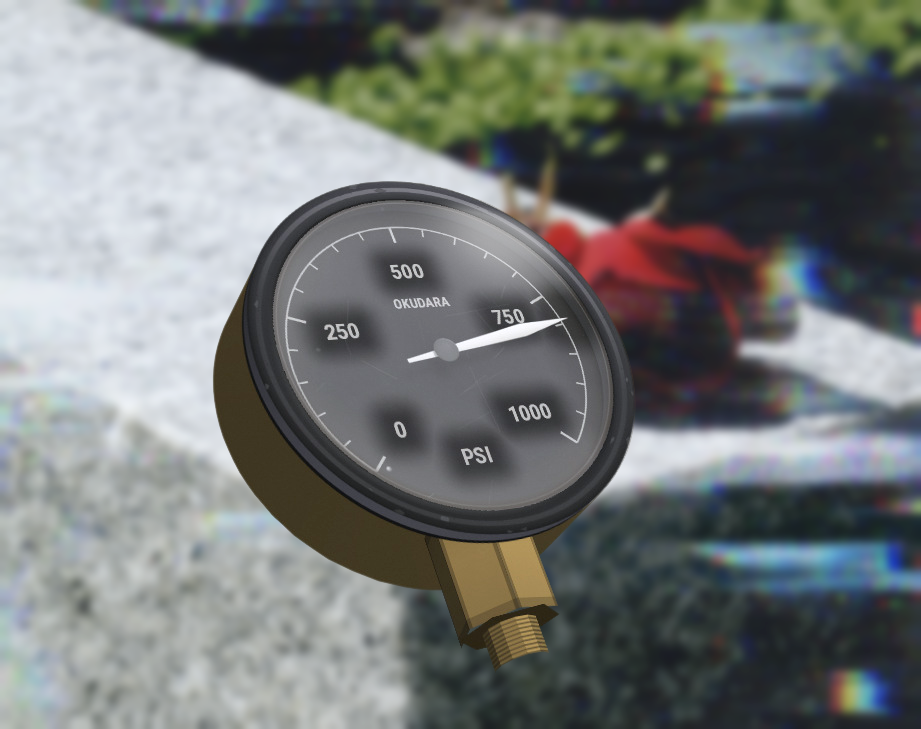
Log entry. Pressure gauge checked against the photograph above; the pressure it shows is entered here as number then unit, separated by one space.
800 psi
